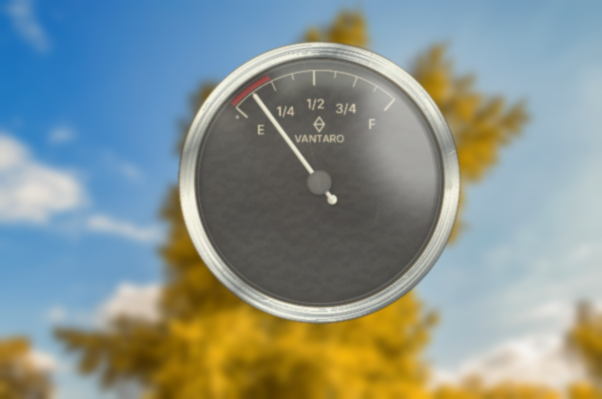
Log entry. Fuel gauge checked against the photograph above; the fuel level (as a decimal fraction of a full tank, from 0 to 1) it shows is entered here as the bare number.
0.125
